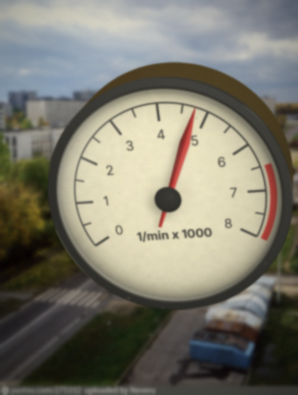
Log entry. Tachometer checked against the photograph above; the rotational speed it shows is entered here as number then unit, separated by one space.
4750 rpm
